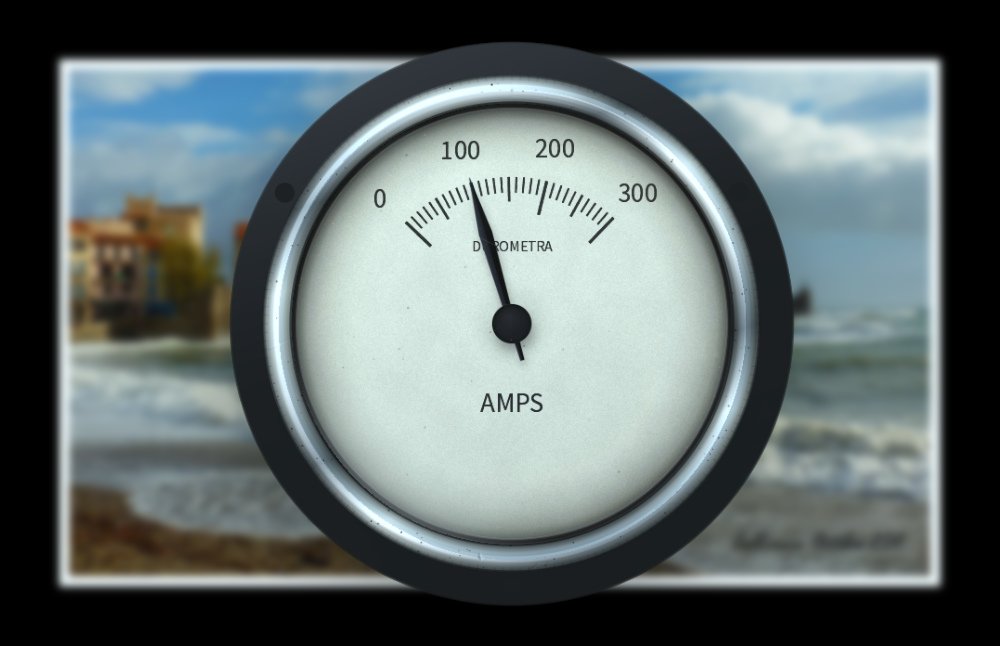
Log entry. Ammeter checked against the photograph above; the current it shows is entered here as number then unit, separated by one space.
100 A
